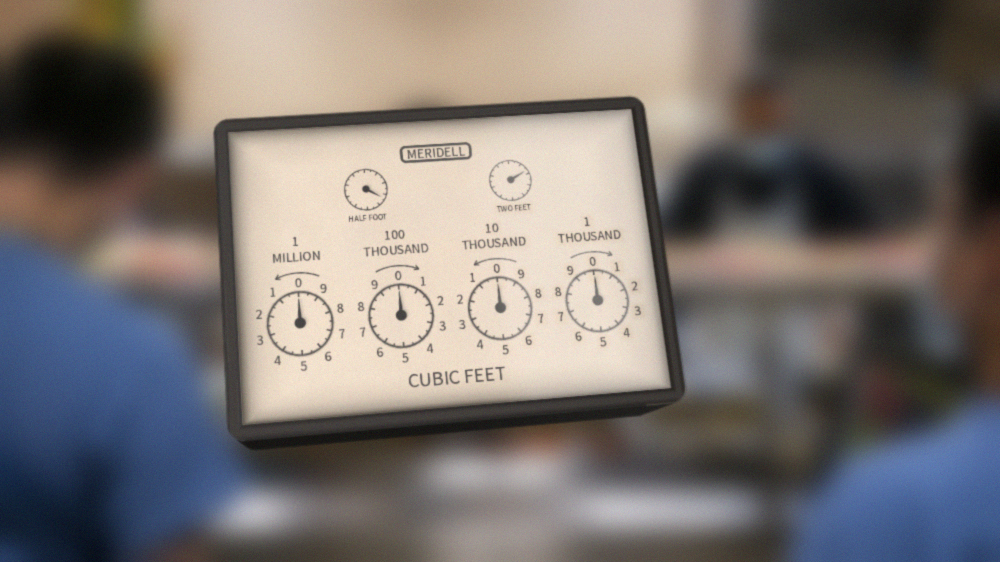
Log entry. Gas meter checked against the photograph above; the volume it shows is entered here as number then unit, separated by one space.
0 ft³
